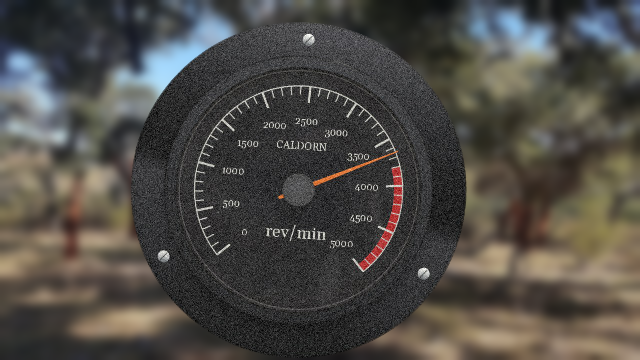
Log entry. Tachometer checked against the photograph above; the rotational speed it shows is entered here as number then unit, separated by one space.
3650 rpm
